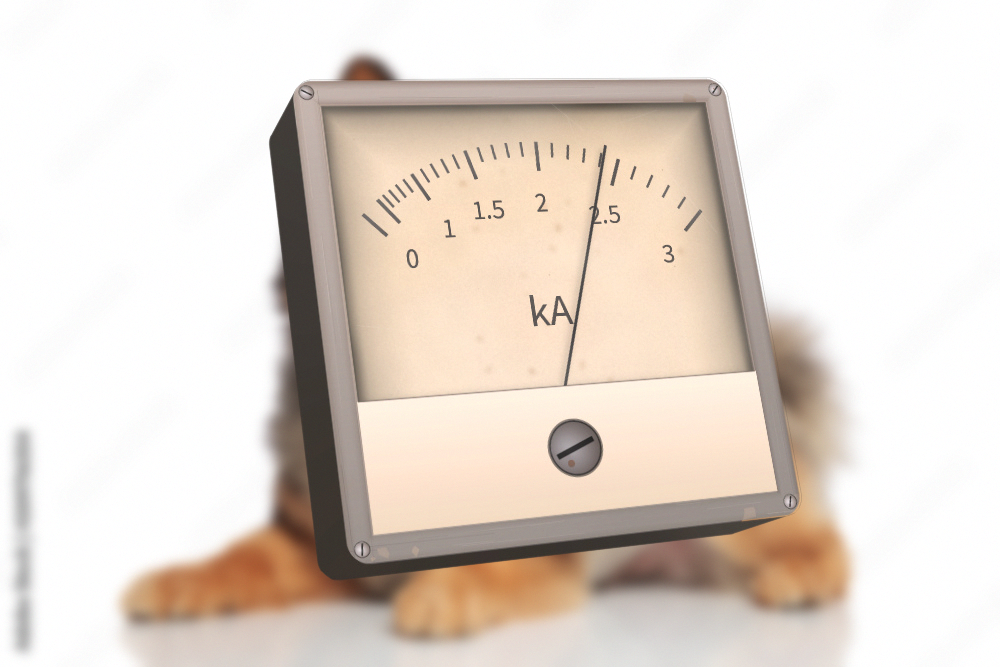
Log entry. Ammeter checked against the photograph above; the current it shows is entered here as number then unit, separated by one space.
2.4 kA
